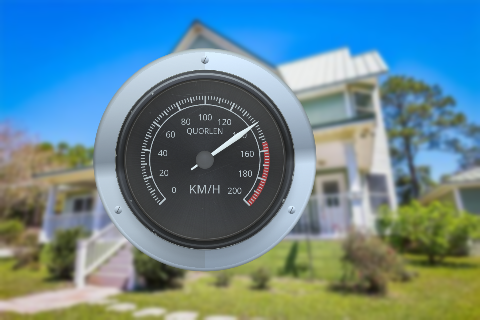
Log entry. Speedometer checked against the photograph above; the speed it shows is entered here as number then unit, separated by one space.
140 km/h
